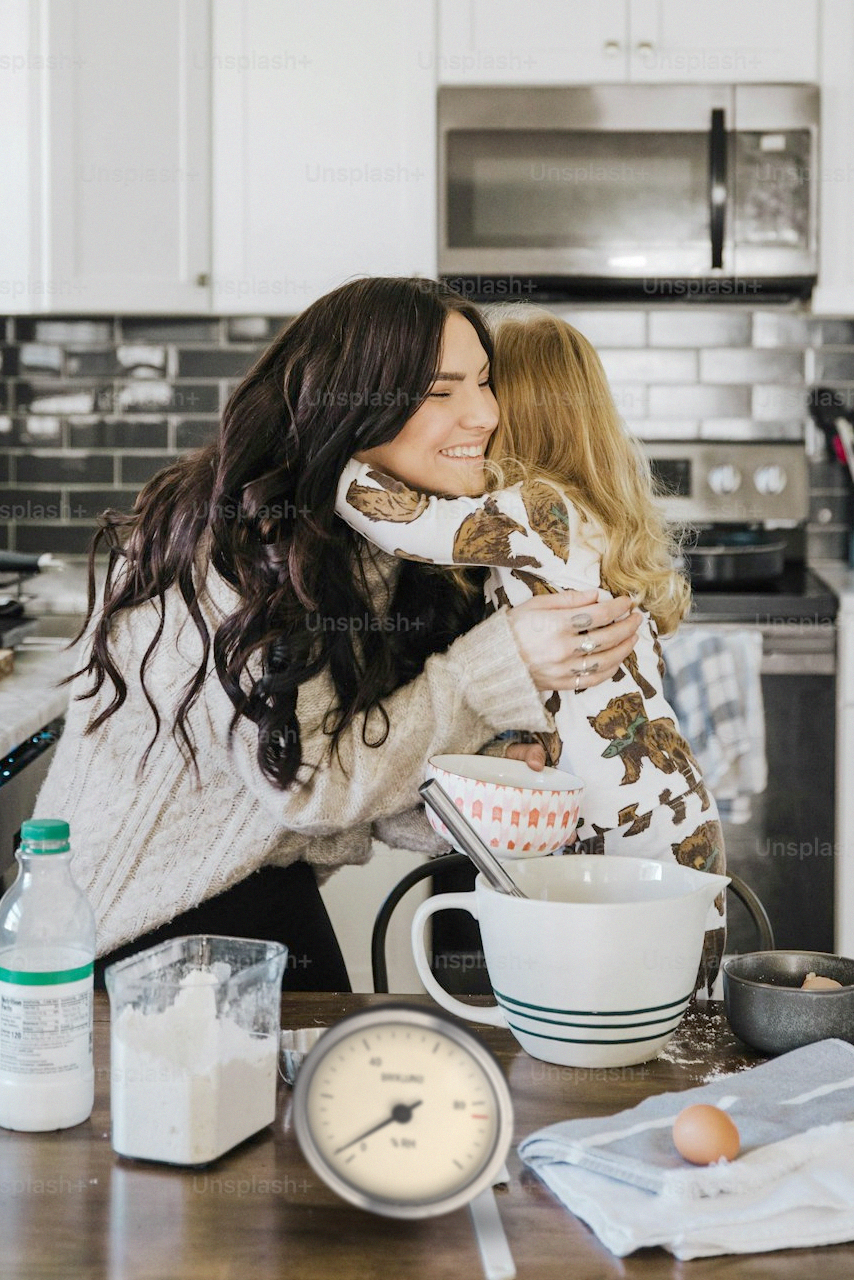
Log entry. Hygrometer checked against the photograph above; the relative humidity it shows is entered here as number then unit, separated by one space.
4 %
